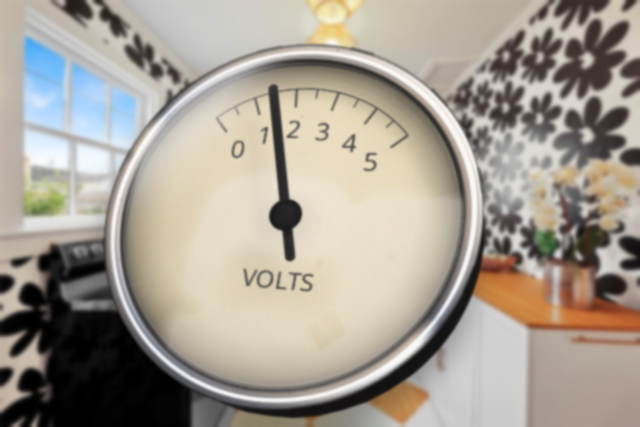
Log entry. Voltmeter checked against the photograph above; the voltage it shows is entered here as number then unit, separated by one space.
1.5 V
